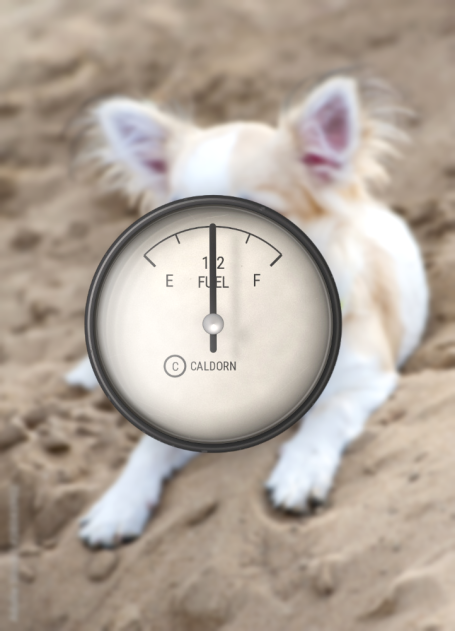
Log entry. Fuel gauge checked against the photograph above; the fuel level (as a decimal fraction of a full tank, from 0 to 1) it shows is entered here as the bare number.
0.5
